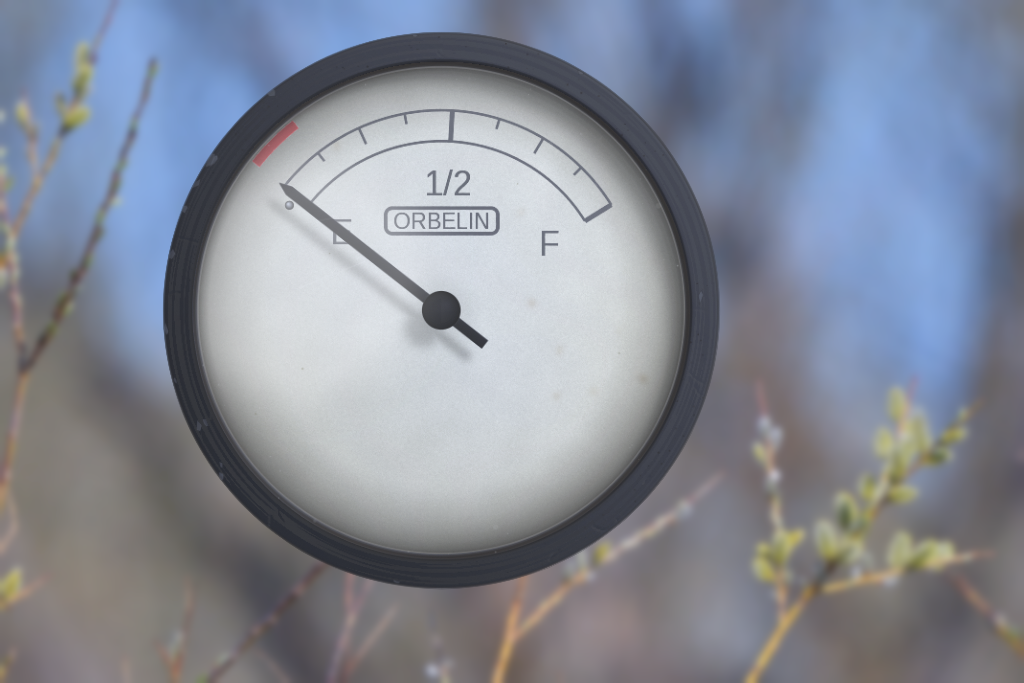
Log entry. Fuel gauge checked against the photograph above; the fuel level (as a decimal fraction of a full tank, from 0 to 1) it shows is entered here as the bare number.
0
